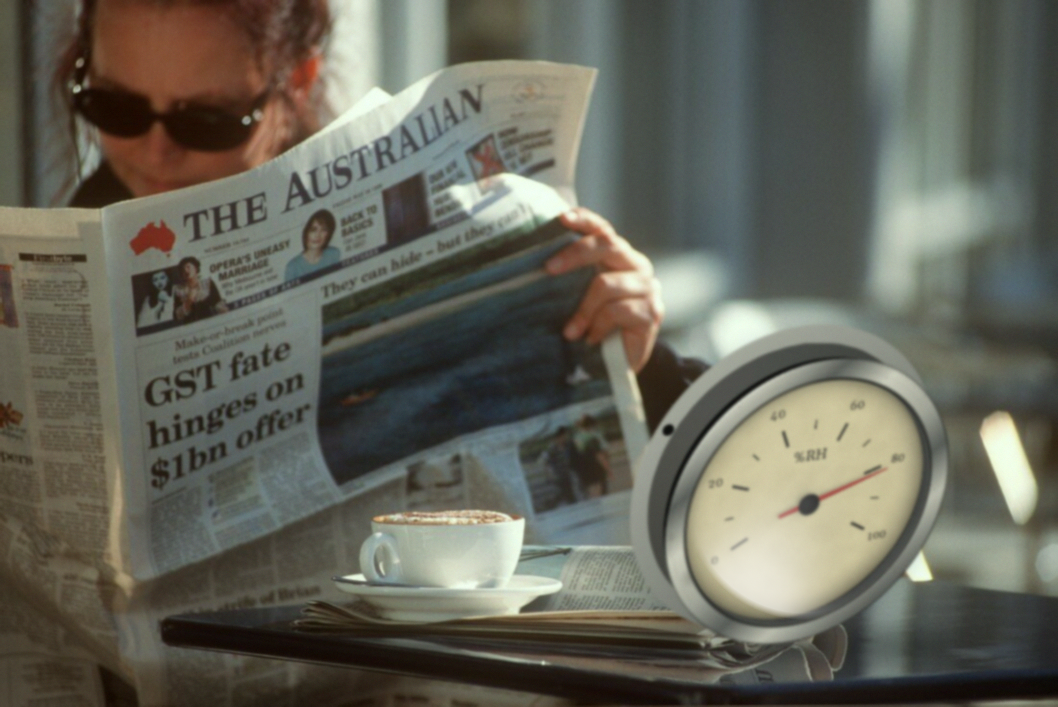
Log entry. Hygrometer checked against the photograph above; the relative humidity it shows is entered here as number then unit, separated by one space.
80 %
